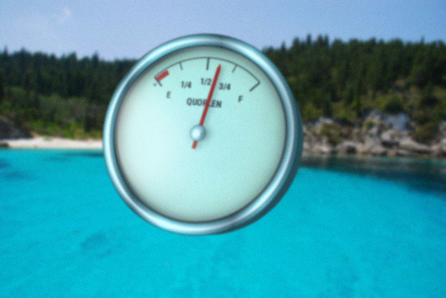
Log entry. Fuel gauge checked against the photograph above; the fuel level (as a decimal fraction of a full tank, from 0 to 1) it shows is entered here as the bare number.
0.625
